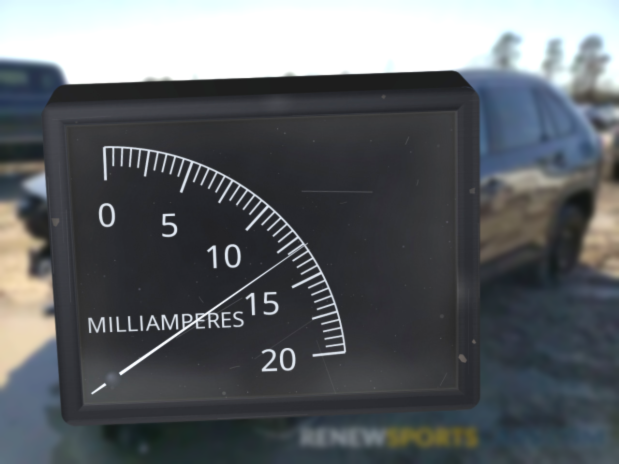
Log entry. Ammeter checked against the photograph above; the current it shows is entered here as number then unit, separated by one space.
13 mA
